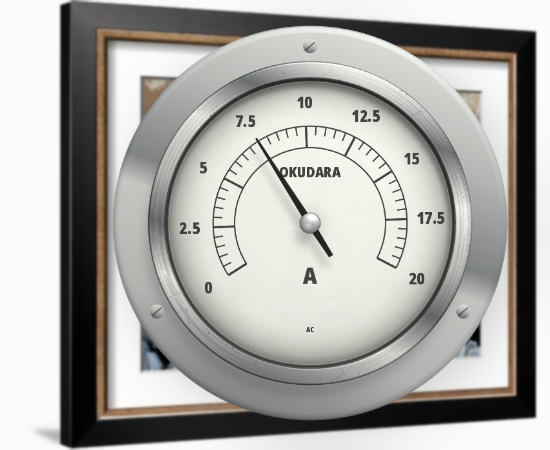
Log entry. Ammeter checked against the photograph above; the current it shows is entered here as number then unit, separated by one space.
7.5 A
